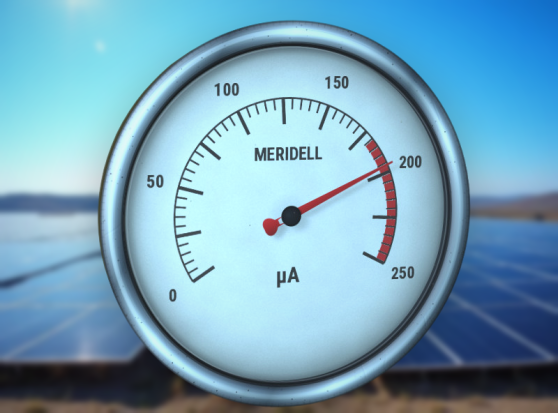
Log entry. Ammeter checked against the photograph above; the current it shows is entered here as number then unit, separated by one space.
195 µA
